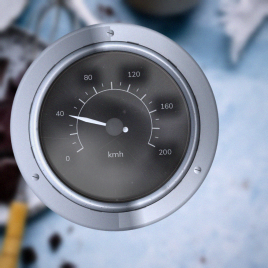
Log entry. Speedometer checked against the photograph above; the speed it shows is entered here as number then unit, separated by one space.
40 km/h
